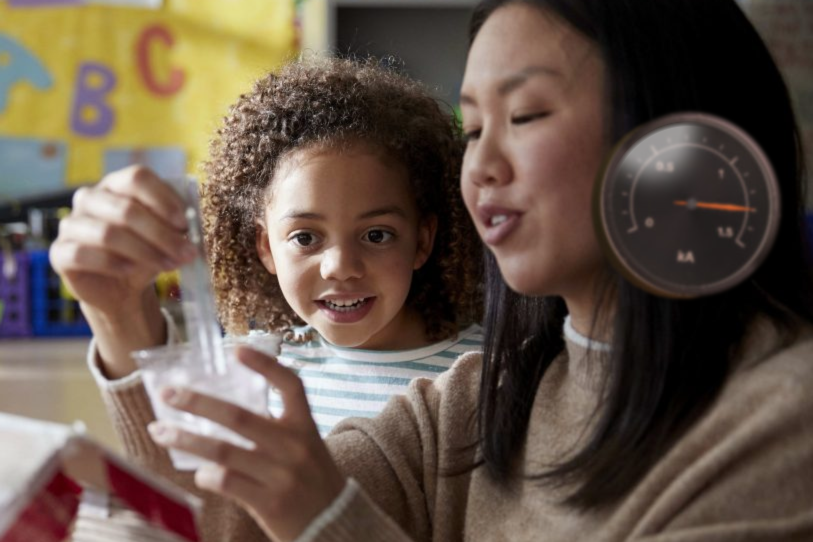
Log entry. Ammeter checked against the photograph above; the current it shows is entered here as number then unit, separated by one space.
1.3 kA
